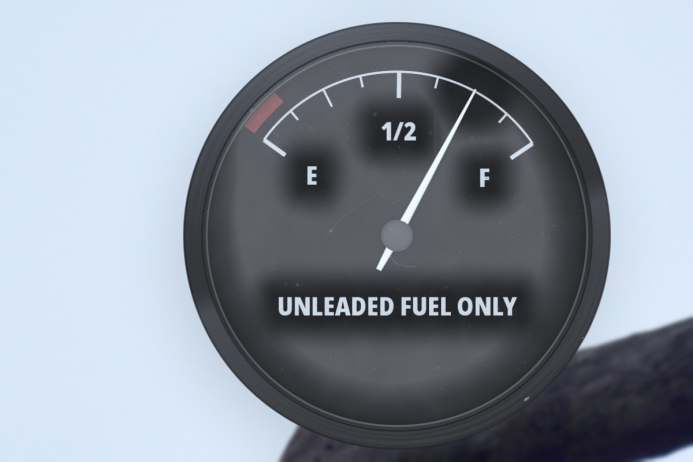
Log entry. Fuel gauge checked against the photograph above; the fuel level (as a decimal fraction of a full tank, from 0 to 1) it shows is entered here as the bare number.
0.75
